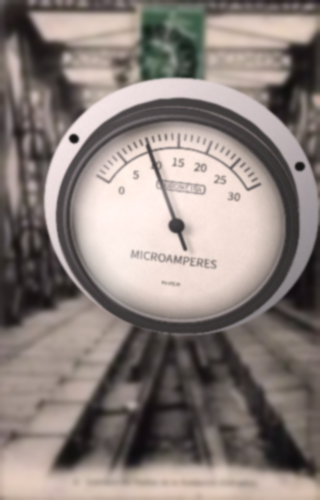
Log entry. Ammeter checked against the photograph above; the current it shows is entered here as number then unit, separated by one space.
10 µA
